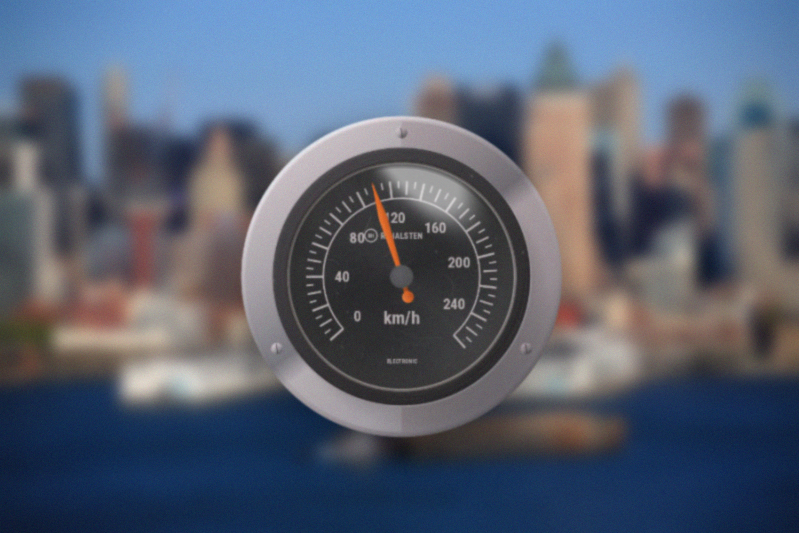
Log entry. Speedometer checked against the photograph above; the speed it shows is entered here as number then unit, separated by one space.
110 km/h
